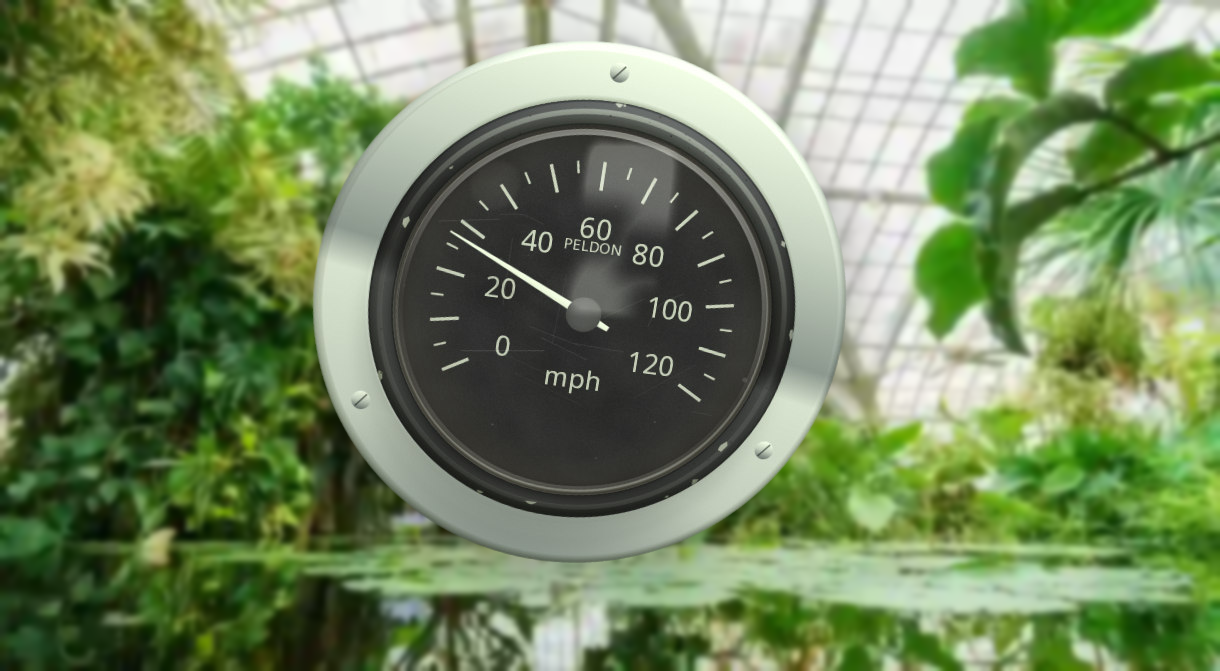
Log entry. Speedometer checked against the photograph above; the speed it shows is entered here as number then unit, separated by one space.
27.5 mph
